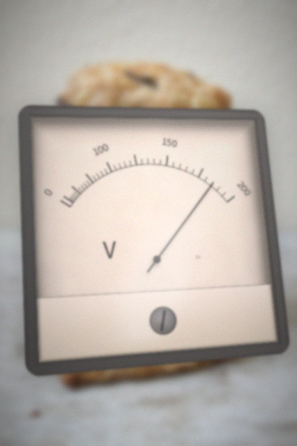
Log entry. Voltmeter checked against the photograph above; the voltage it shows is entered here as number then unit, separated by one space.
185 V
